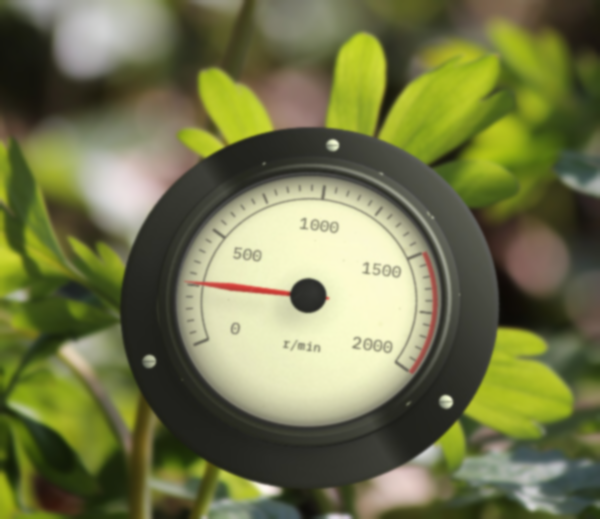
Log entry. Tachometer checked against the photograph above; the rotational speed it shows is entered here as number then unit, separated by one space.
250 rpm
